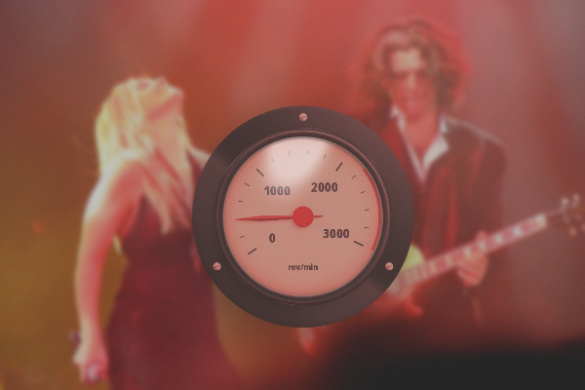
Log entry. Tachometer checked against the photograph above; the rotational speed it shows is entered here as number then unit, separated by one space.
400 rpm
